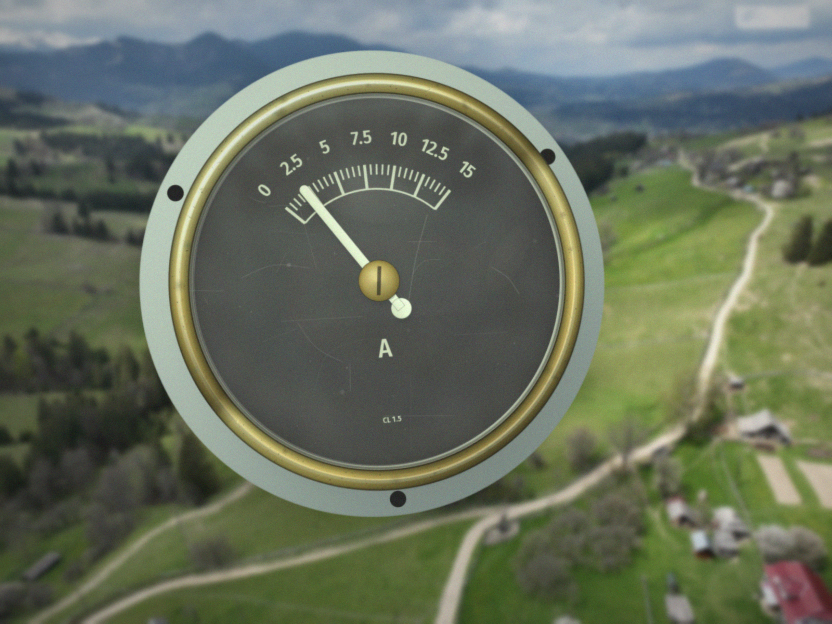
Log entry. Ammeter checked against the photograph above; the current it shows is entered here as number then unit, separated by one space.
2 A
